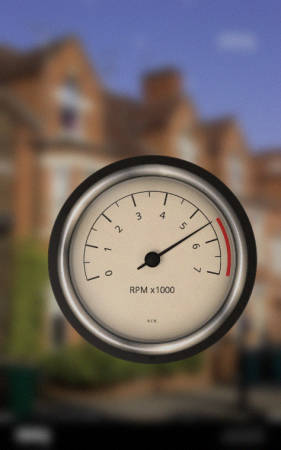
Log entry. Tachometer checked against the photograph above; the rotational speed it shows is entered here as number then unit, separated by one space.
5500 rpm
